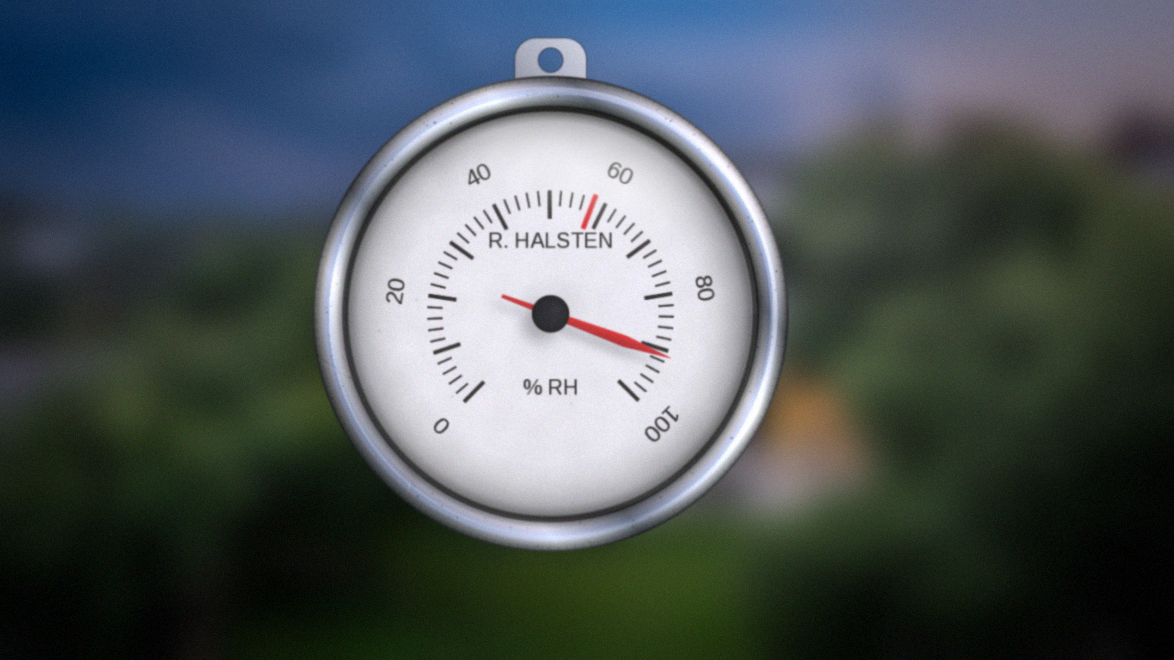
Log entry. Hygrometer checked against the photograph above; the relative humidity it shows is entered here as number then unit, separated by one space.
91 %
